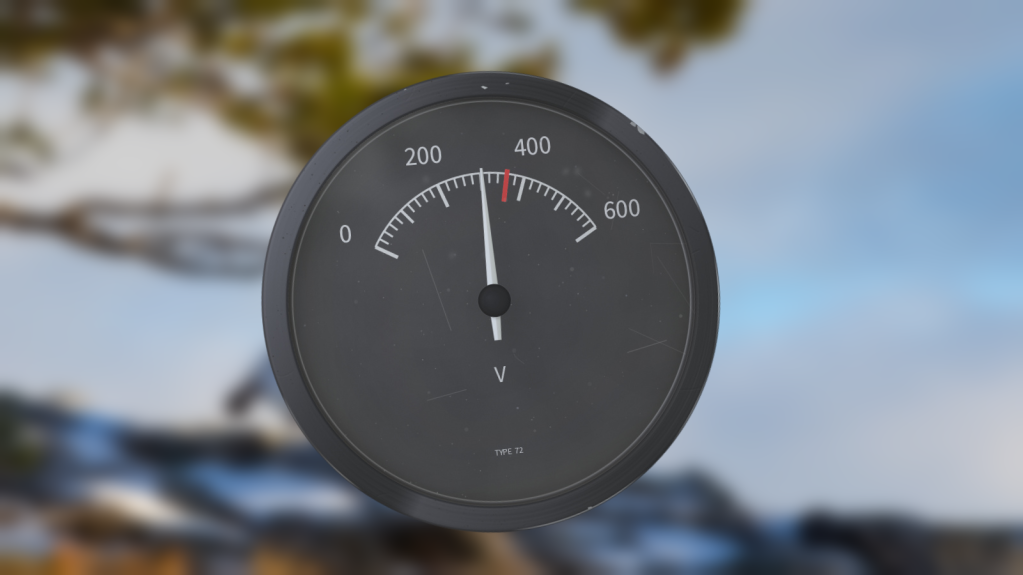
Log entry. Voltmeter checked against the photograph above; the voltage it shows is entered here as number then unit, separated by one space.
300 V
